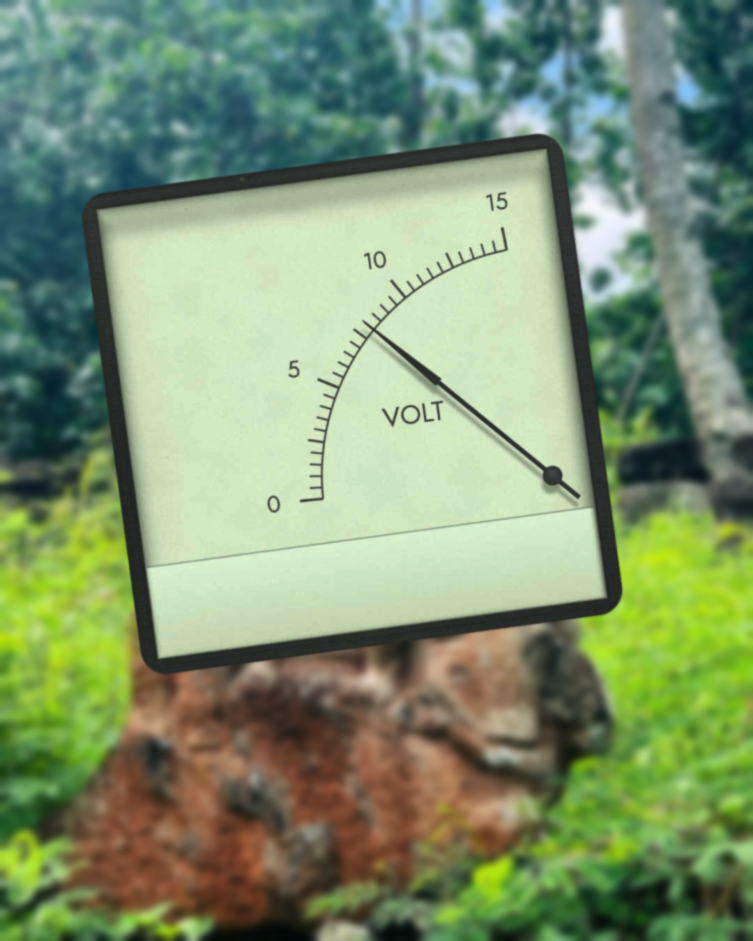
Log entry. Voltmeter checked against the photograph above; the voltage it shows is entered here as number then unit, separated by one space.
8 V
